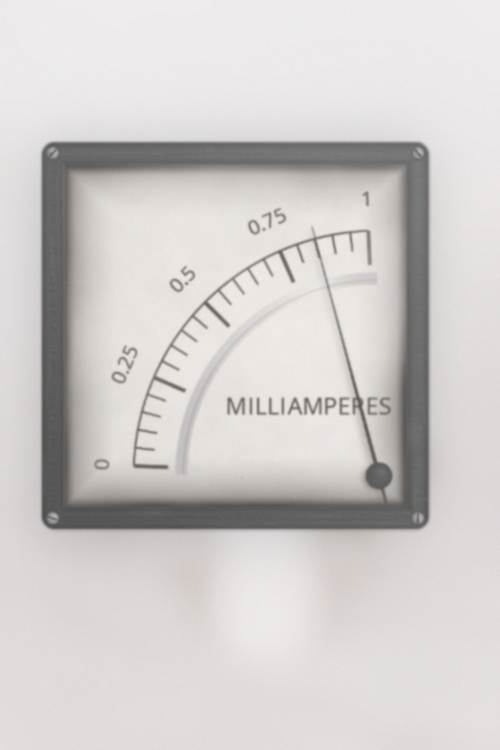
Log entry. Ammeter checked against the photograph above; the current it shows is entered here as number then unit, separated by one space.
0.85 mA
